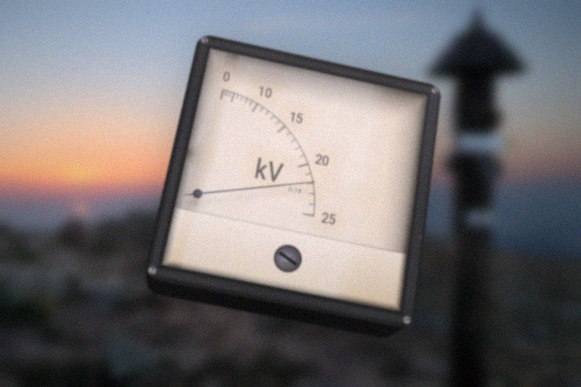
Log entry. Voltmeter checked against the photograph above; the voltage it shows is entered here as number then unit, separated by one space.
22 kV
